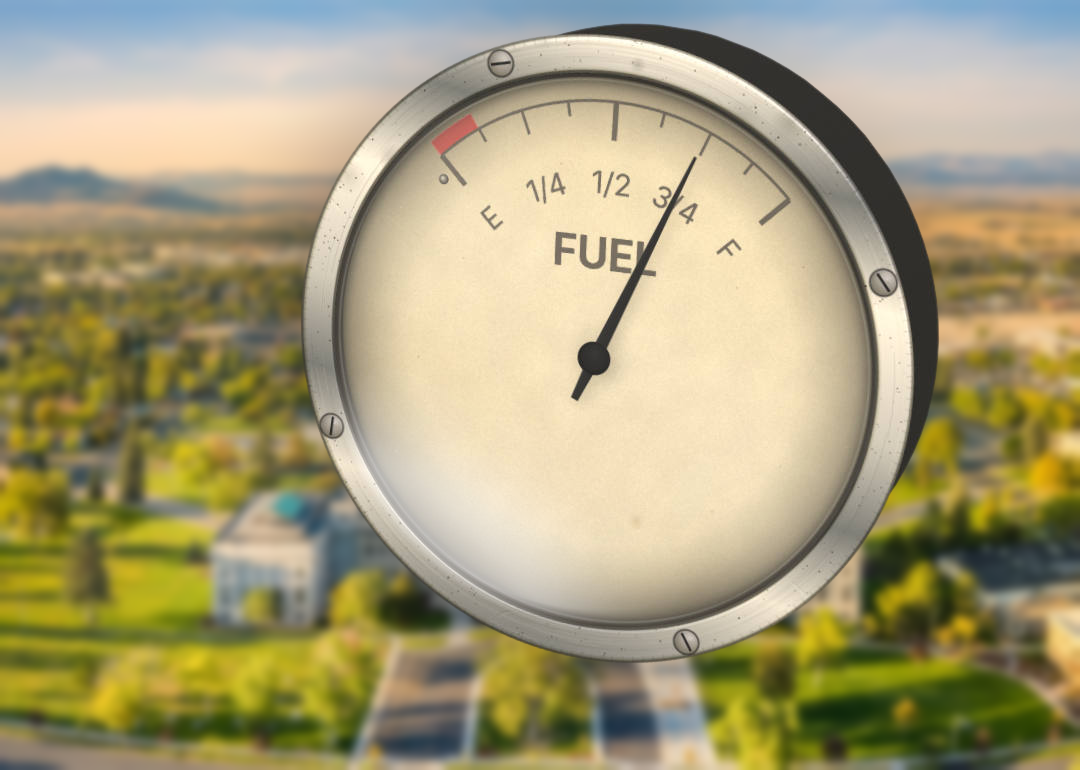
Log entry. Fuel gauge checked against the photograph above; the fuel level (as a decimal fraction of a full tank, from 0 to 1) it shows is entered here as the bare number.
0.75
